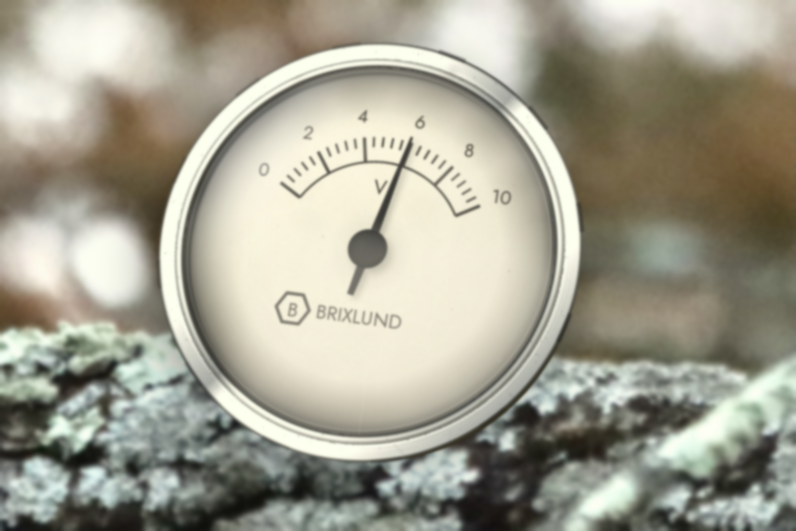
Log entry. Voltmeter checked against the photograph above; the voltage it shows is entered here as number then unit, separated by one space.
6 V
